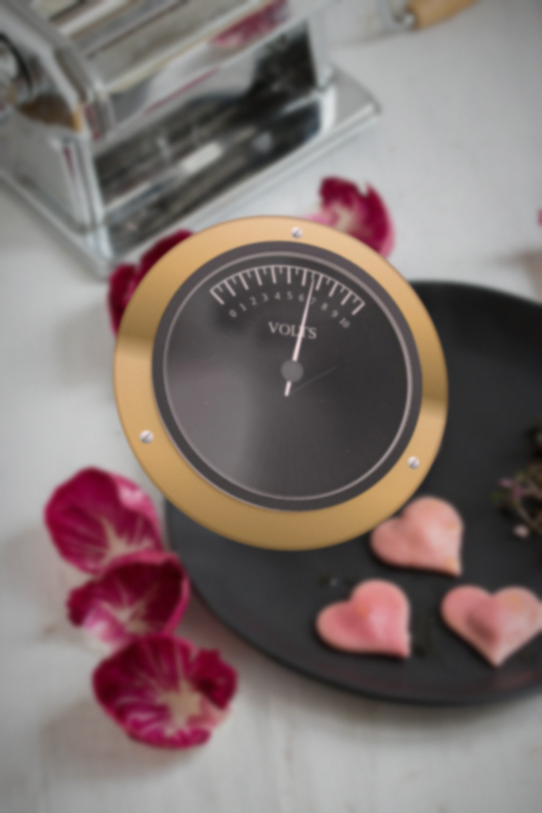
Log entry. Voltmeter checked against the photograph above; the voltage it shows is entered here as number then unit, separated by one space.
6.5 V
